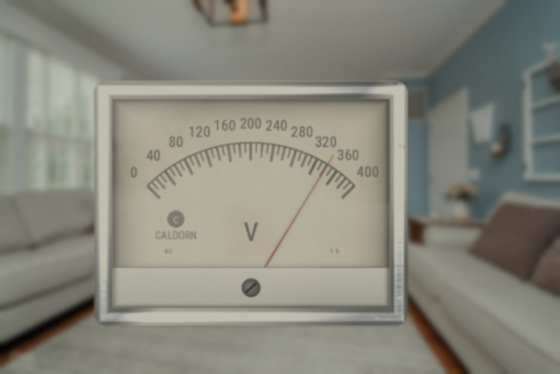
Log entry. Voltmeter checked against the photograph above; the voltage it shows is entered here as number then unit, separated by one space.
340 V
